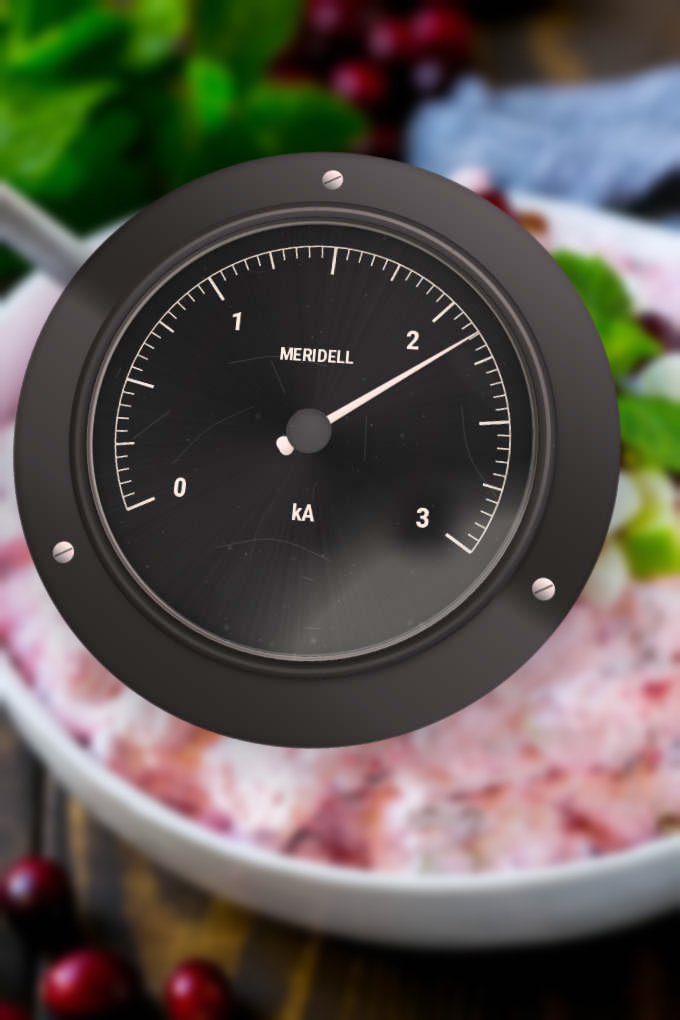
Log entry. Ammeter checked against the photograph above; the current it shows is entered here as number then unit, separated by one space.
2.15 kA
